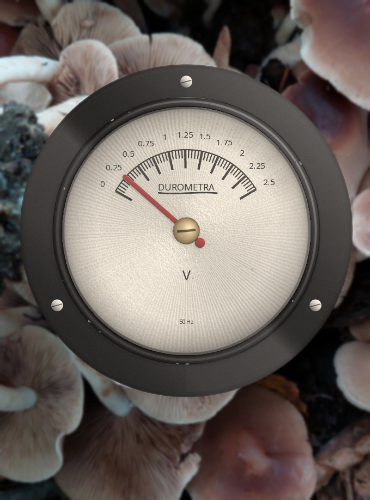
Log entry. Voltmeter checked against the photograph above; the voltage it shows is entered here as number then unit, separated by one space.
0.25 V
